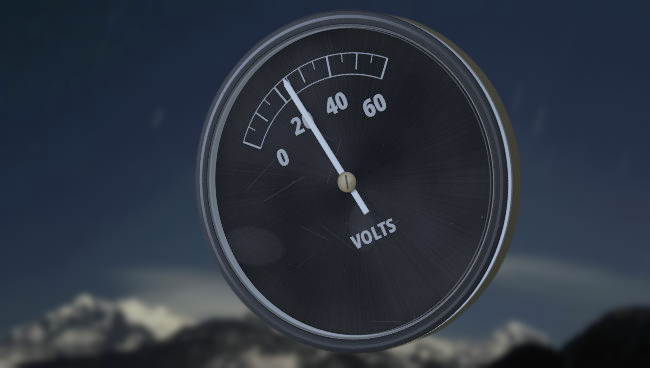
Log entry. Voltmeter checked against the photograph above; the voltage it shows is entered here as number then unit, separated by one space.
25 V
